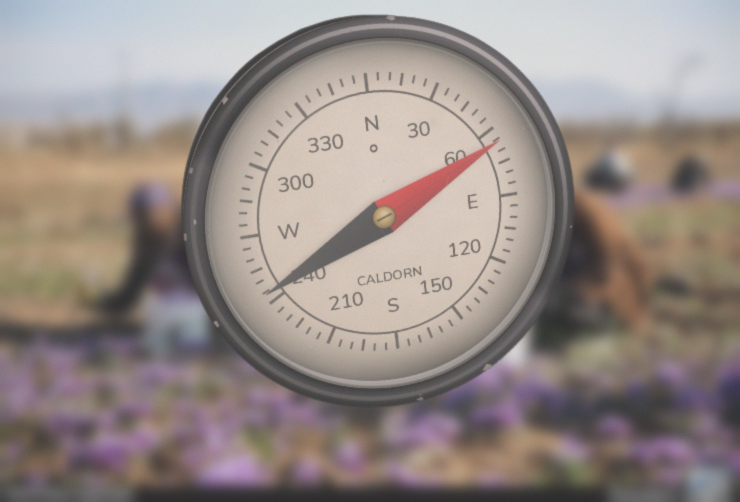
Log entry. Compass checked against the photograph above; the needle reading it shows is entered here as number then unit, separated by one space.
65 °
